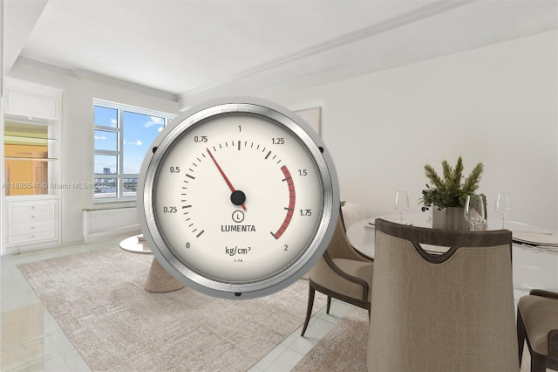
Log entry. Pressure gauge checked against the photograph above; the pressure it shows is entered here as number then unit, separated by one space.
0.75 kg/cm²
